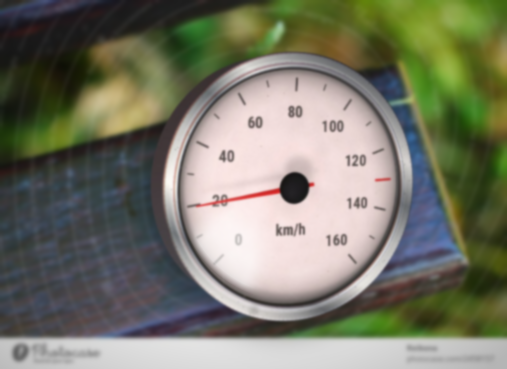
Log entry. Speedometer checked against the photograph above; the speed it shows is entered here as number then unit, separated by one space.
20 km/h
